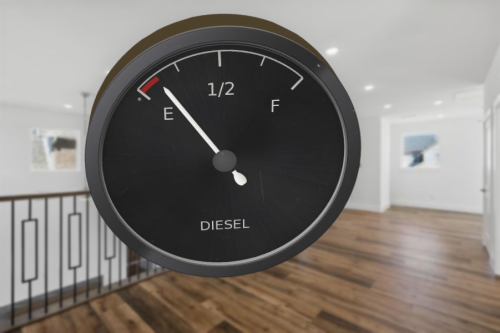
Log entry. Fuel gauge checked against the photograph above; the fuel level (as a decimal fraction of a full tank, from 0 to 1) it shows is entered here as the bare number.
0.125
